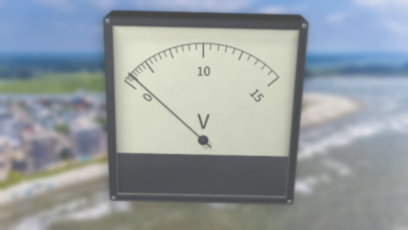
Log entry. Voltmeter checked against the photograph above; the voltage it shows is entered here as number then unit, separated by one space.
2.5 V
